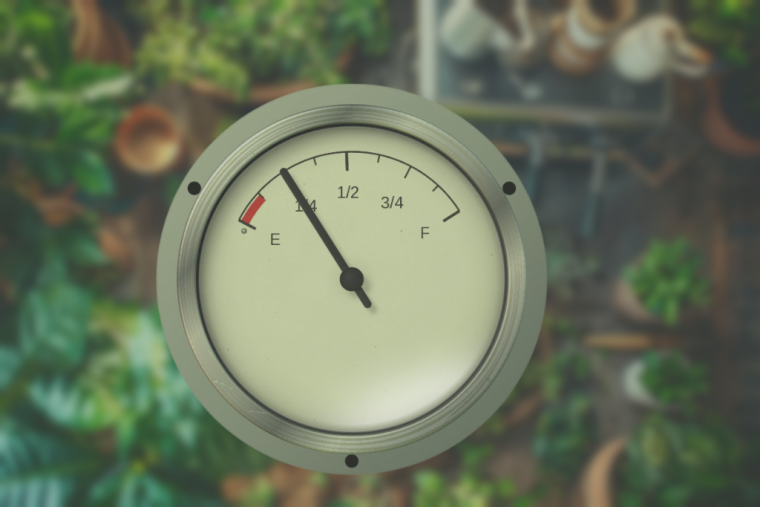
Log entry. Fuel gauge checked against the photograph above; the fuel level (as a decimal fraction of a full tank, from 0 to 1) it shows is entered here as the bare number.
0.25
